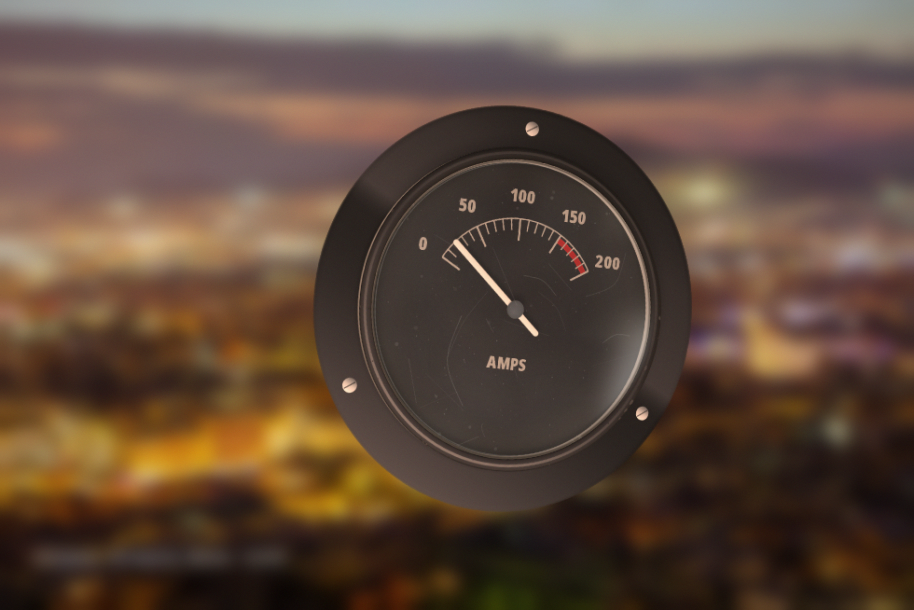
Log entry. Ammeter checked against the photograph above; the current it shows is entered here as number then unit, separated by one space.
20 A
